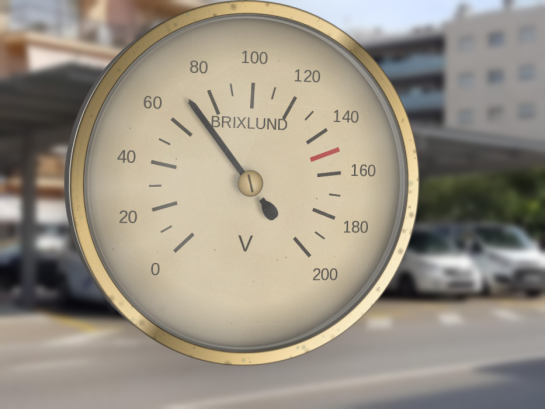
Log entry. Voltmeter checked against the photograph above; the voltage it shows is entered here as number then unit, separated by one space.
70 V
